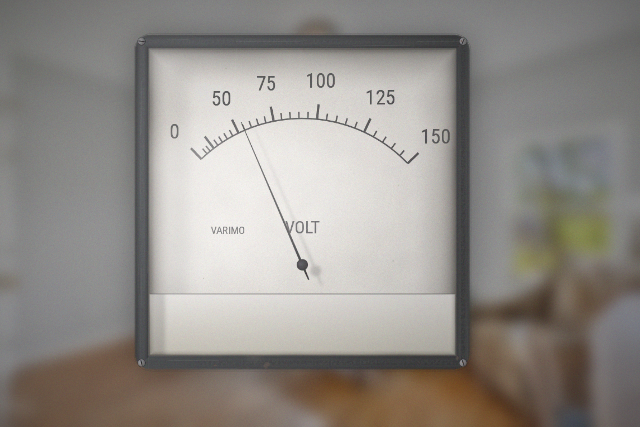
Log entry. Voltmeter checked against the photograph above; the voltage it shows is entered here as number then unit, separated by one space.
55 V
